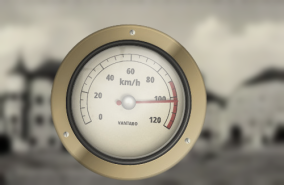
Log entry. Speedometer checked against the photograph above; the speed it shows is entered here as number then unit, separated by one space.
102.5 km/h
